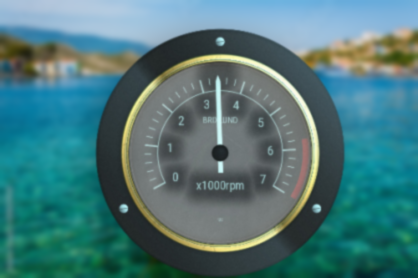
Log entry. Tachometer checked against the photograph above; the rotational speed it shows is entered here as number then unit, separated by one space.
3400 rpm
